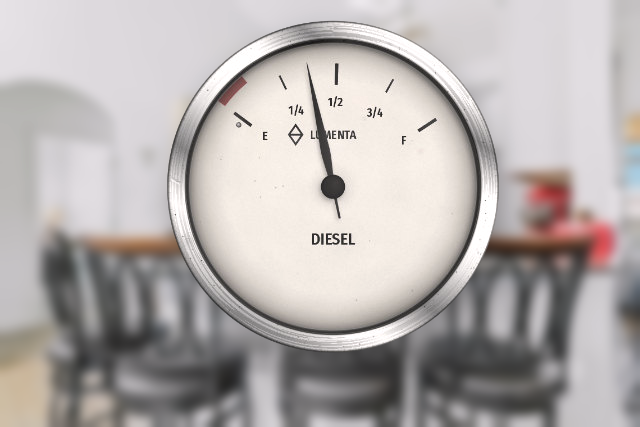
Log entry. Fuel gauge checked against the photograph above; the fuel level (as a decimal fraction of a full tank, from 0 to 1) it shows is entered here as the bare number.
0.375
